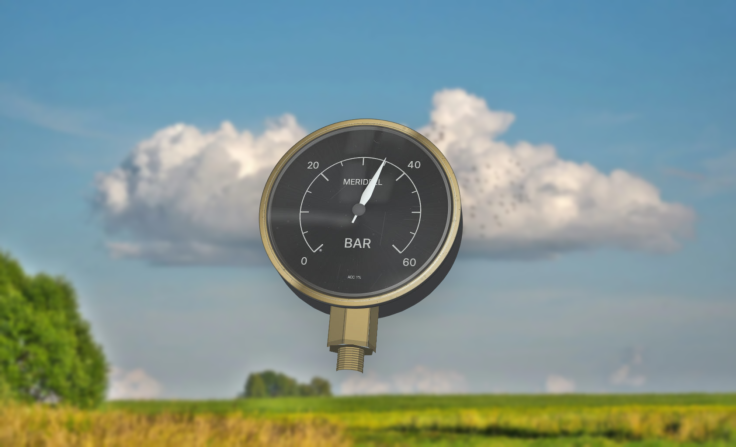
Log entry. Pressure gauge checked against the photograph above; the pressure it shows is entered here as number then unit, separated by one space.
35 bar
